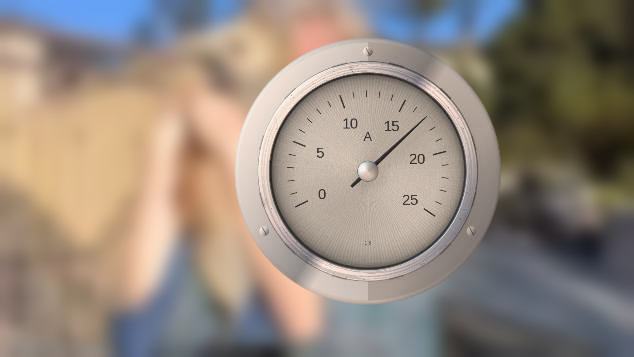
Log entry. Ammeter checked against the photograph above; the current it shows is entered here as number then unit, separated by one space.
17 A
